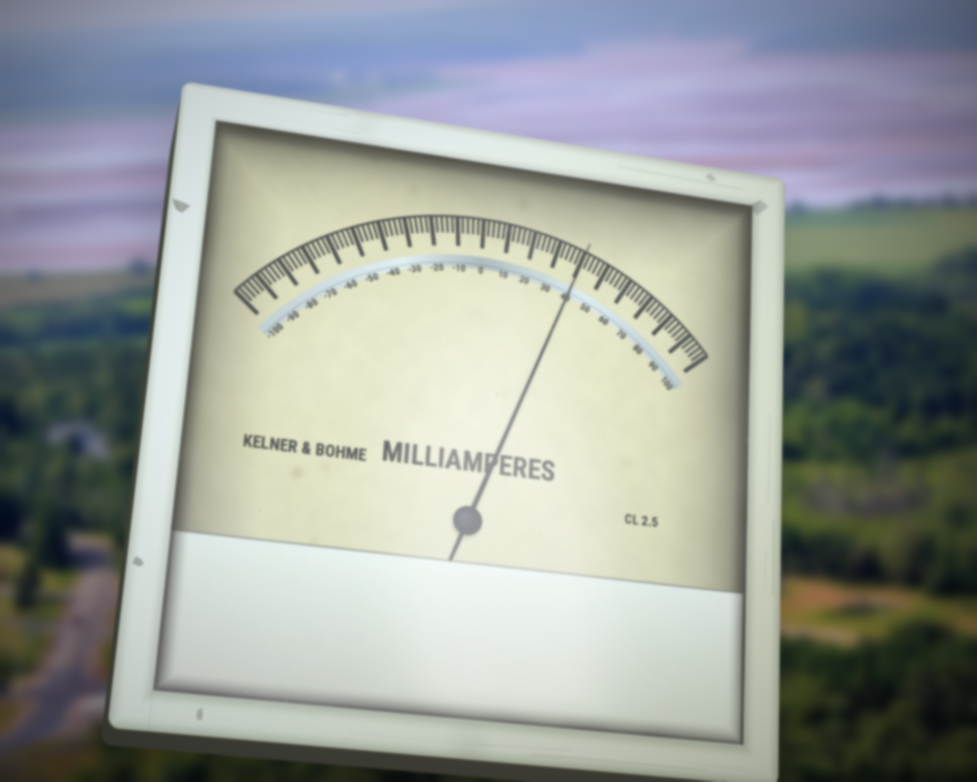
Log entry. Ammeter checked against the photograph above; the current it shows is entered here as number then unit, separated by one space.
40 mA
